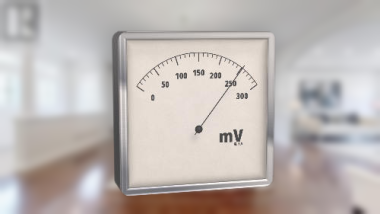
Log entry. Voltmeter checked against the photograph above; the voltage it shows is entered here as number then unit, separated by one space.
250 mV
